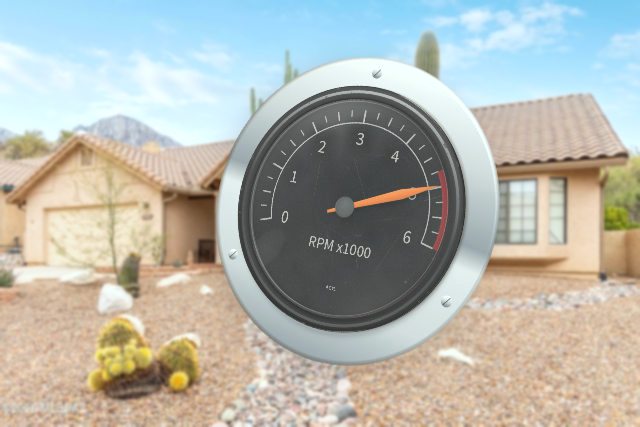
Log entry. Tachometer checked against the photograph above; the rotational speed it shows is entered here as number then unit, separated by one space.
5000 rpm
